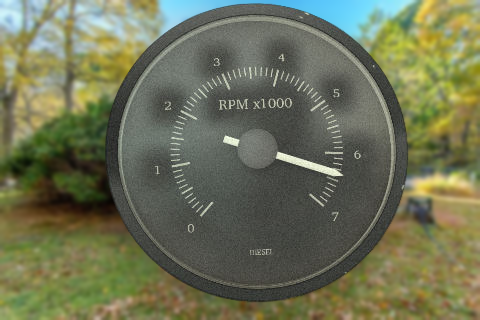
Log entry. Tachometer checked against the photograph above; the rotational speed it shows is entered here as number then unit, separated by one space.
6400 rpm
